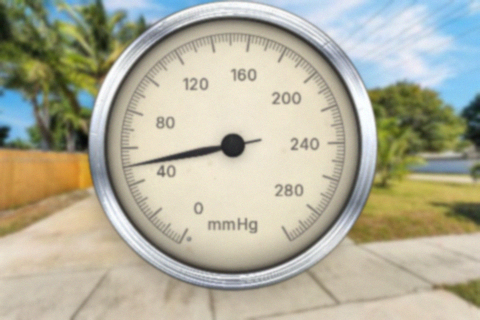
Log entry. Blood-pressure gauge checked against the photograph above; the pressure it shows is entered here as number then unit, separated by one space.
50 mmHg
